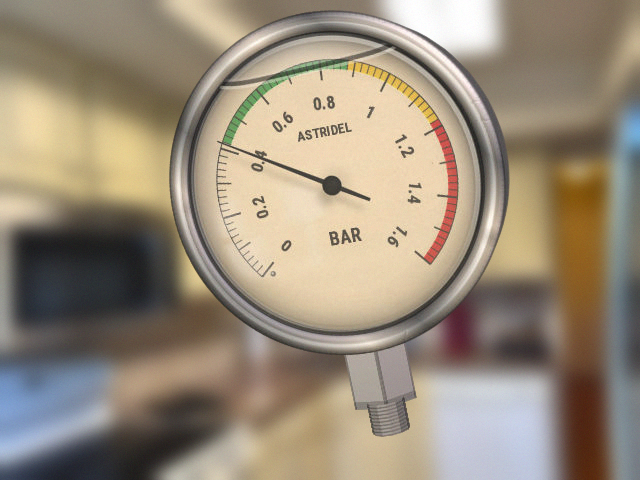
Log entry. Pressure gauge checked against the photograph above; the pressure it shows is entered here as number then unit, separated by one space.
0.42 bar
